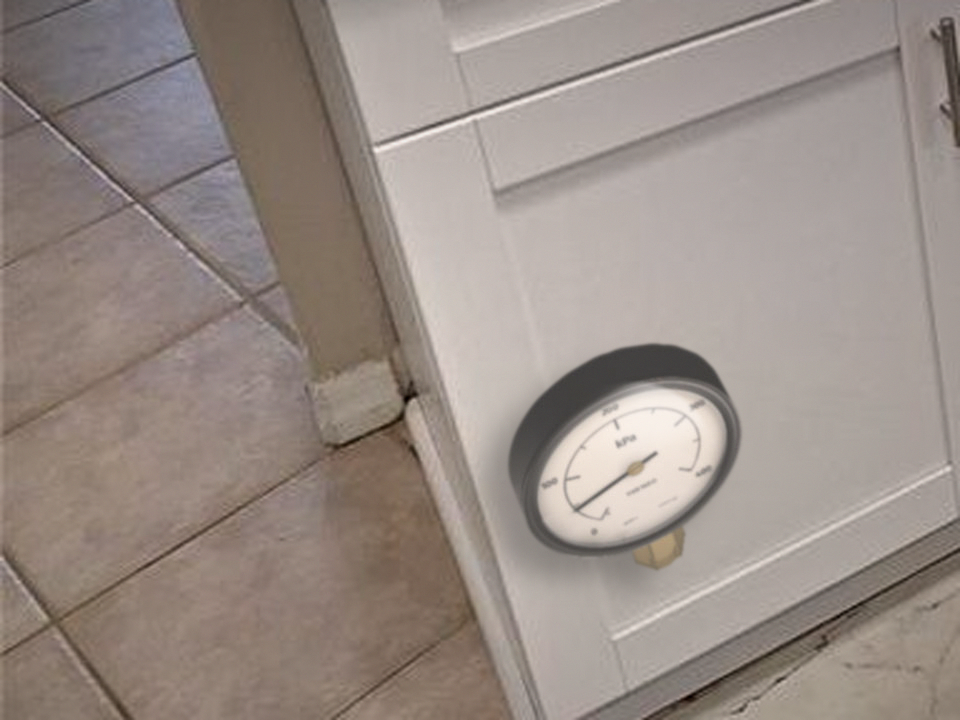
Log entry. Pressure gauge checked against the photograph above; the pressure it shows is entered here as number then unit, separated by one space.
50 kPa
